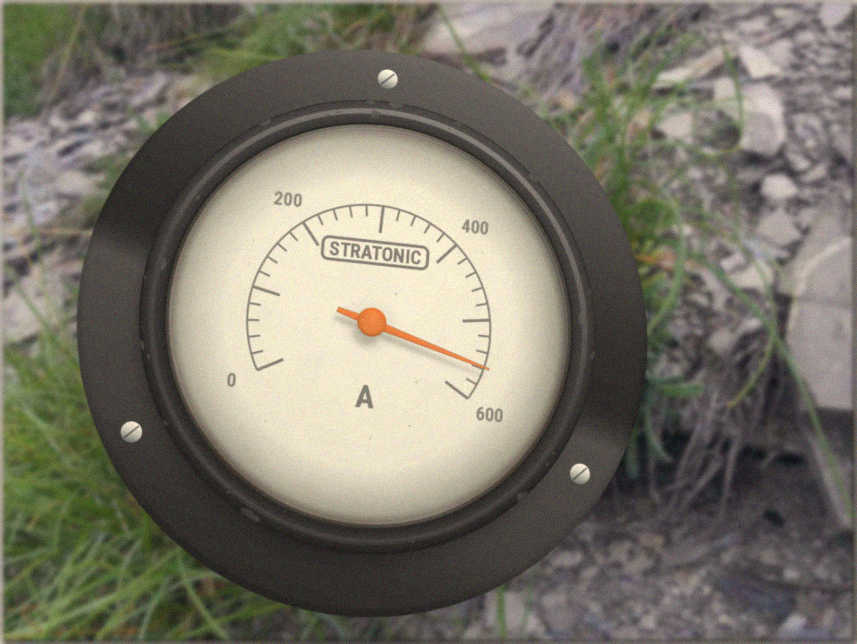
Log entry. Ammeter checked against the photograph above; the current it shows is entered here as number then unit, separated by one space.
560 A
